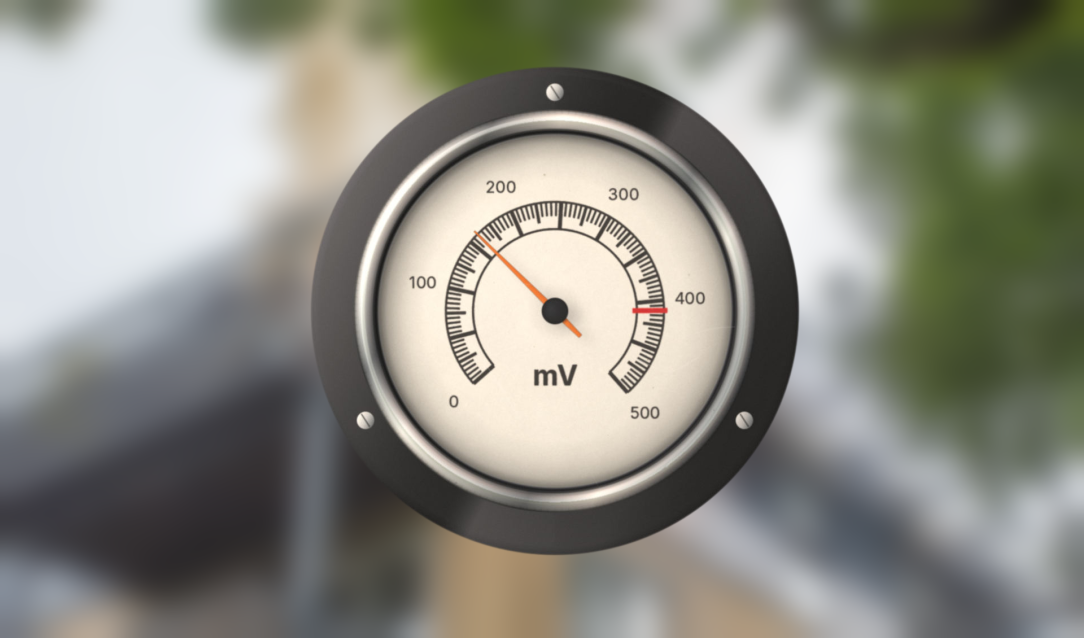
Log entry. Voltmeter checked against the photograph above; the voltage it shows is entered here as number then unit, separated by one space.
160 mV
